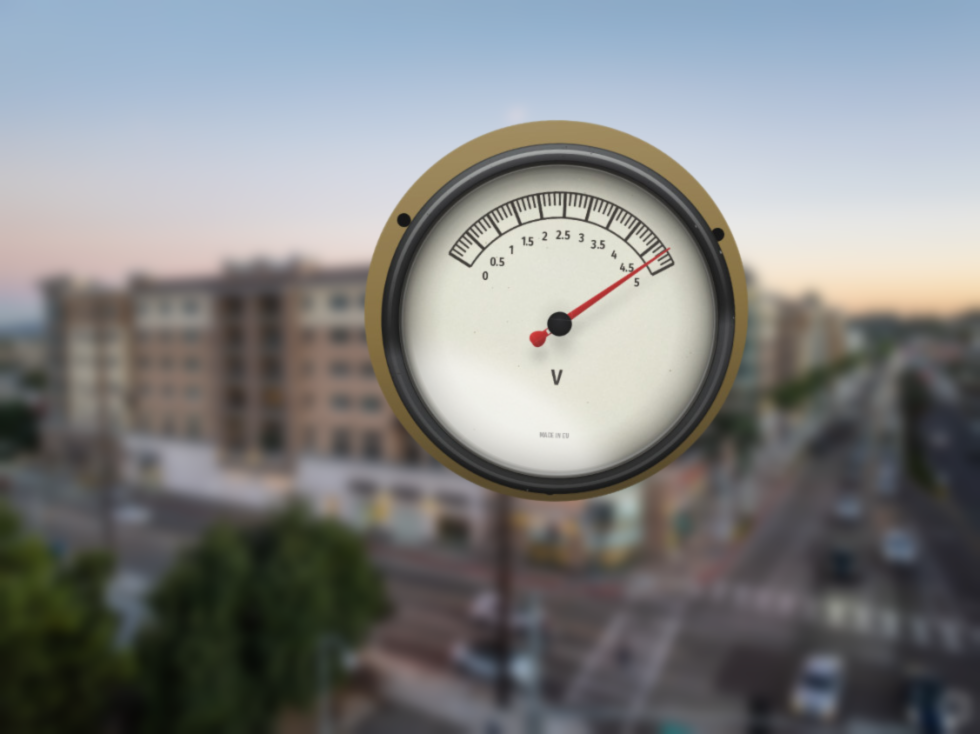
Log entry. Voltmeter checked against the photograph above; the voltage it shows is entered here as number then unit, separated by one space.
4.7 V
